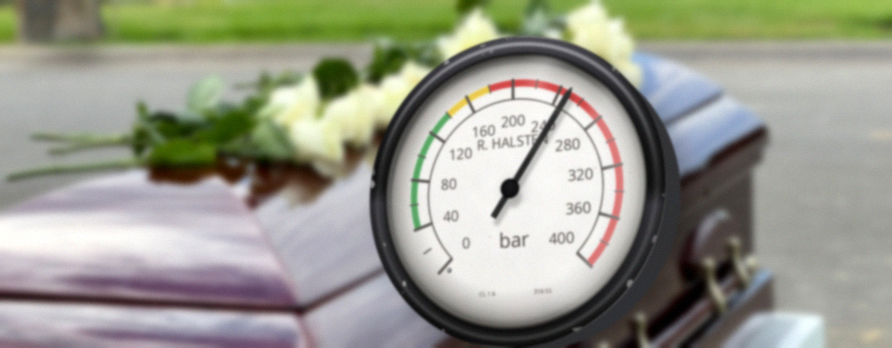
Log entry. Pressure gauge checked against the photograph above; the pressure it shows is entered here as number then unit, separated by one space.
250 bar
